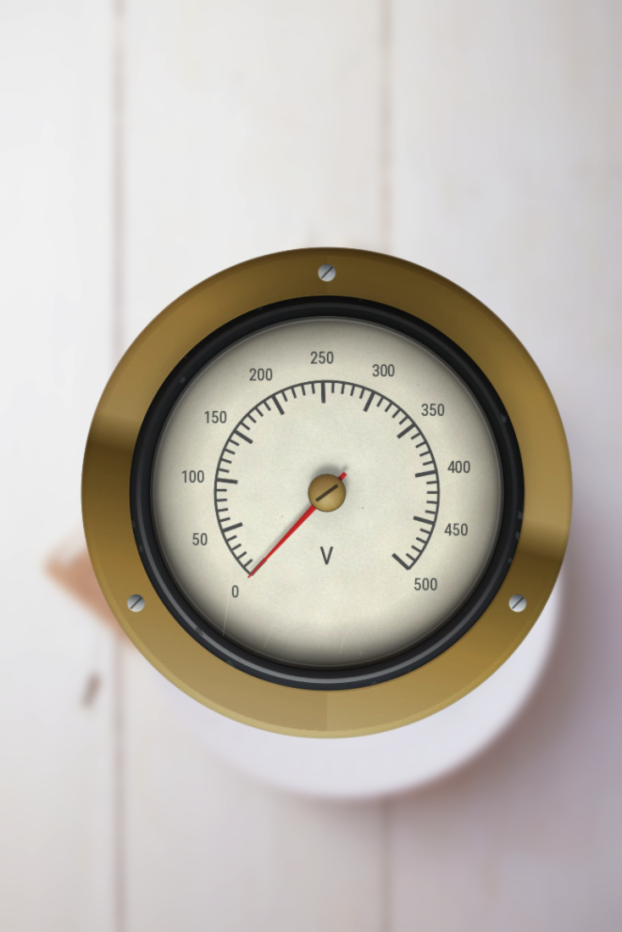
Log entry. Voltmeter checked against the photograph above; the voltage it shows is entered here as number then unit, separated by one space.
0 V
